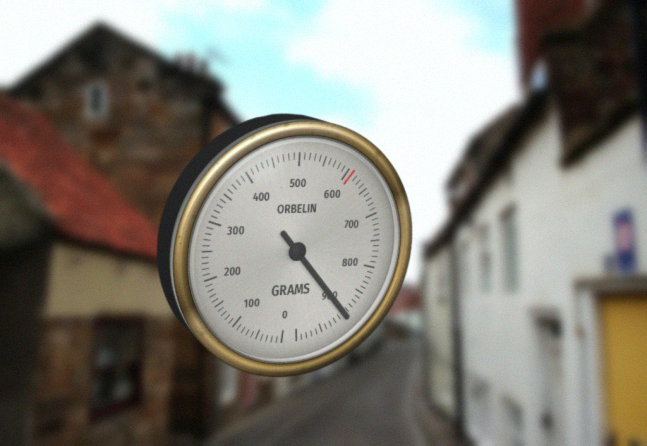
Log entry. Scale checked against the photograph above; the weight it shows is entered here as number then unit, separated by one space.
900 g
